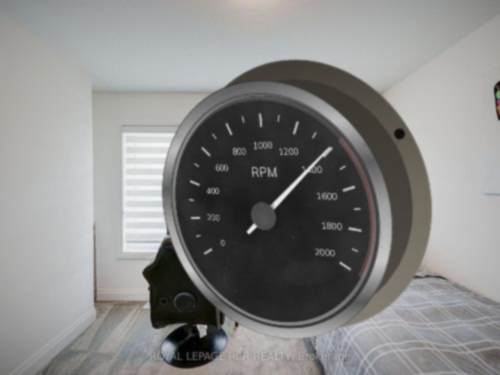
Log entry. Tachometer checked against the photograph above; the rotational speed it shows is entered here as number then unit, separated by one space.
1400 rpm
